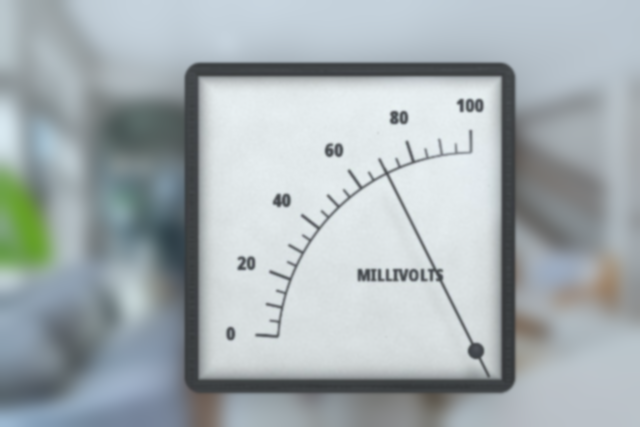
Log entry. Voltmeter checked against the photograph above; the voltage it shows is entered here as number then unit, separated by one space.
70 mV
